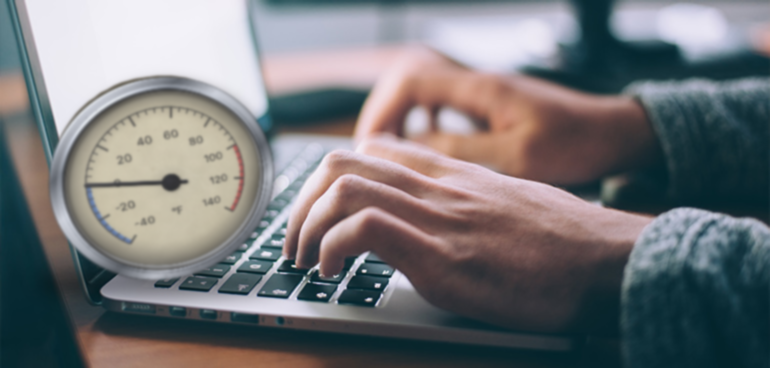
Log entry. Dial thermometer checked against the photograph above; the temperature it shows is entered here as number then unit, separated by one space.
0 °F
